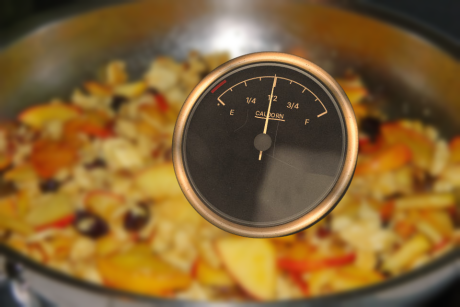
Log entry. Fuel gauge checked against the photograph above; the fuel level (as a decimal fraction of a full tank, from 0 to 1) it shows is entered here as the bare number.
0.5
